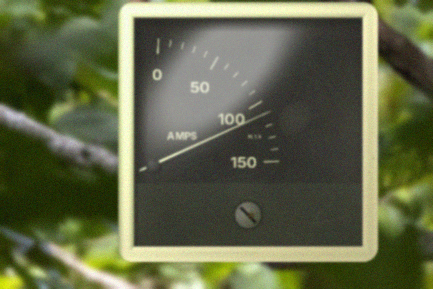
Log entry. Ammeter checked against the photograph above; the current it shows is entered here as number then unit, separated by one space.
110 A
